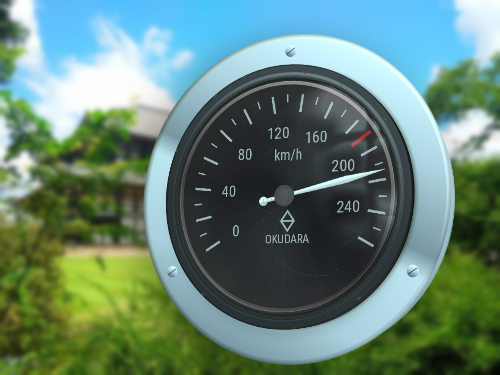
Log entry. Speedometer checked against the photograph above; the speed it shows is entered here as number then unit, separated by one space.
215 km/h
